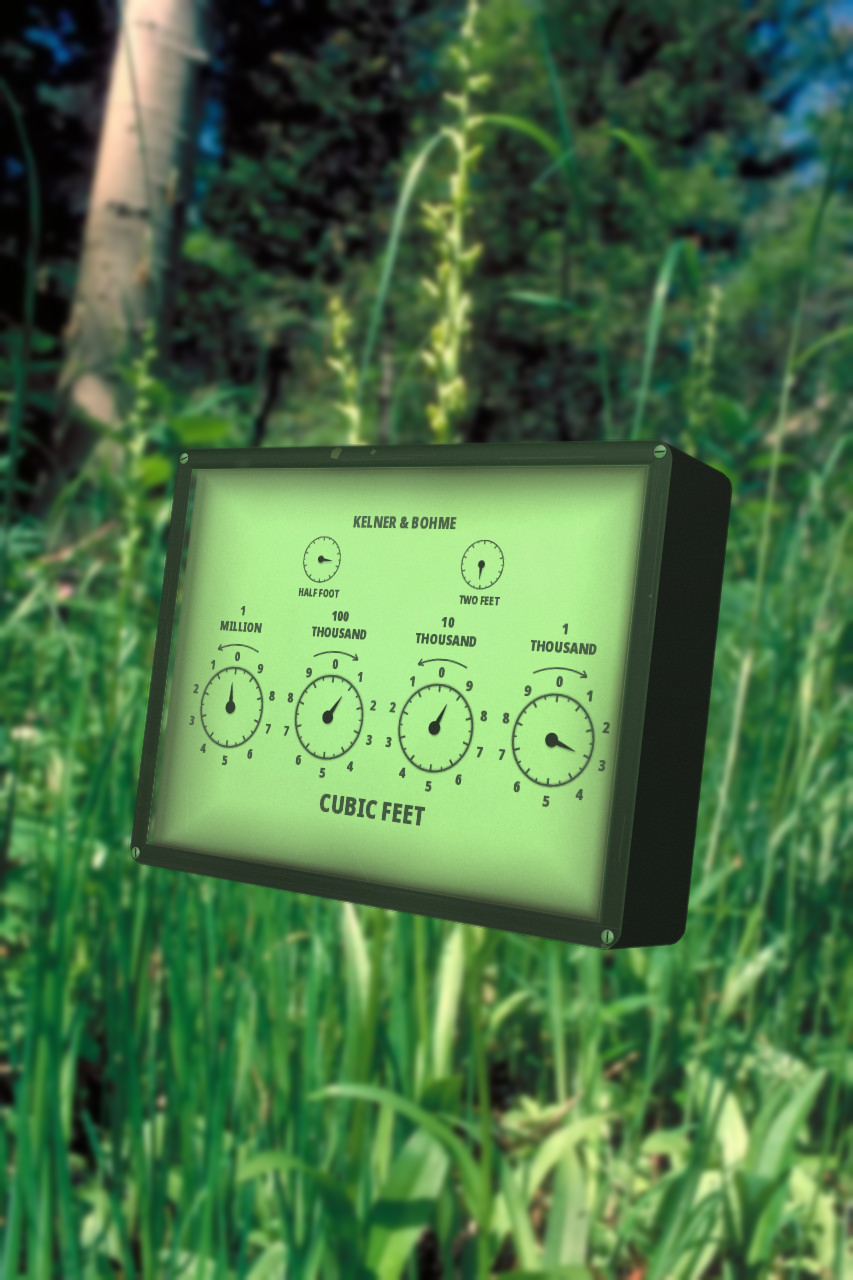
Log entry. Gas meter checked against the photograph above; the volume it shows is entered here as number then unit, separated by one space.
9300 ft³
